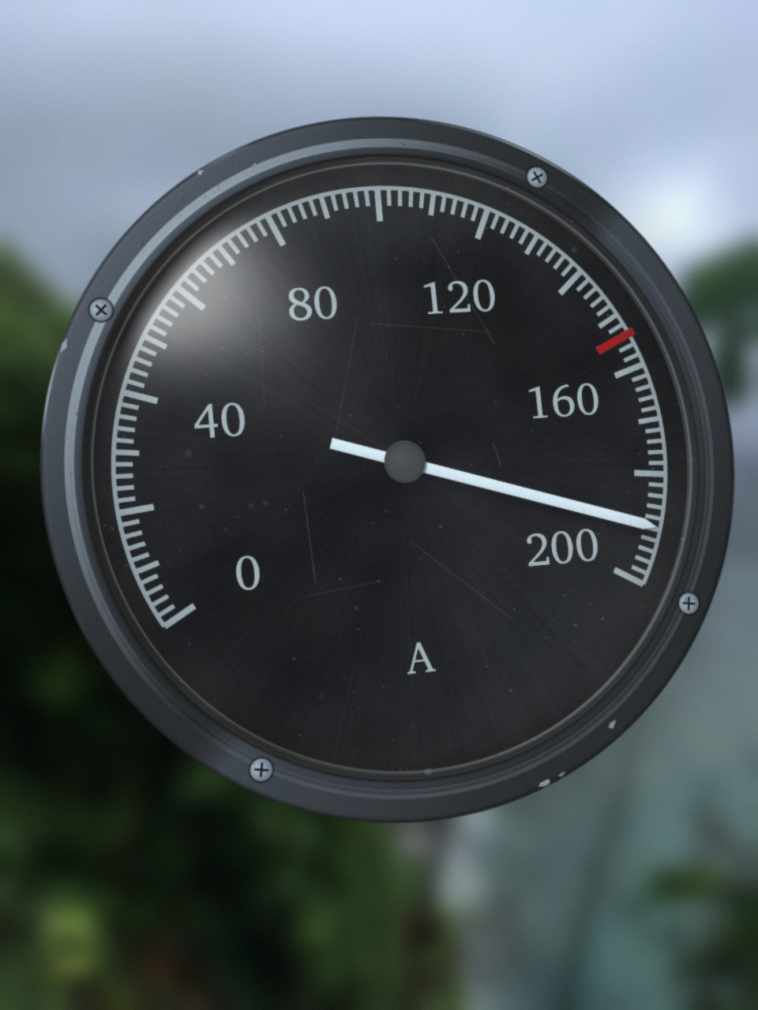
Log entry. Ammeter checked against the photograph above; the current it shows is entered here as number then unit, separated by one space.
190 A
